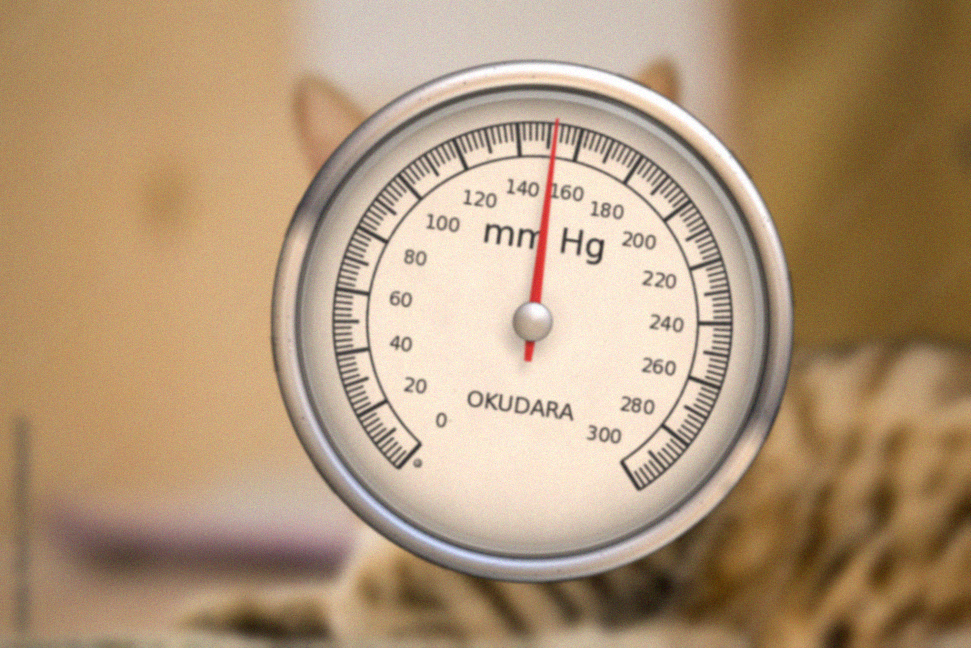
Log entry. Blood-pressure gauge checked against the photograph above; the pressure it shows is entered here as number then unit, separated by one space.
152 mmHg
